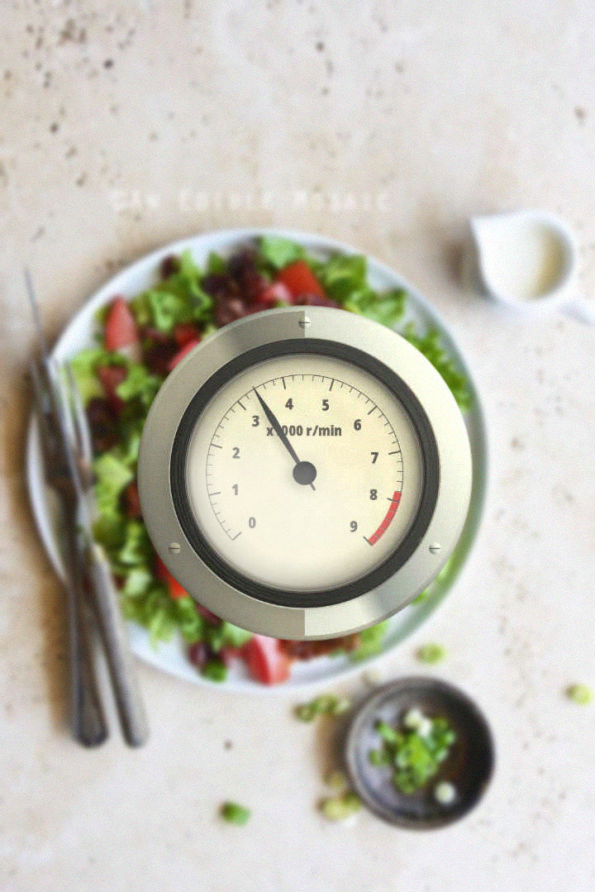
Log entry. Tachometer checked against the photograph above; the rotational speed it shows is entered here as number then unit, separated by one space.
3400 rpm
